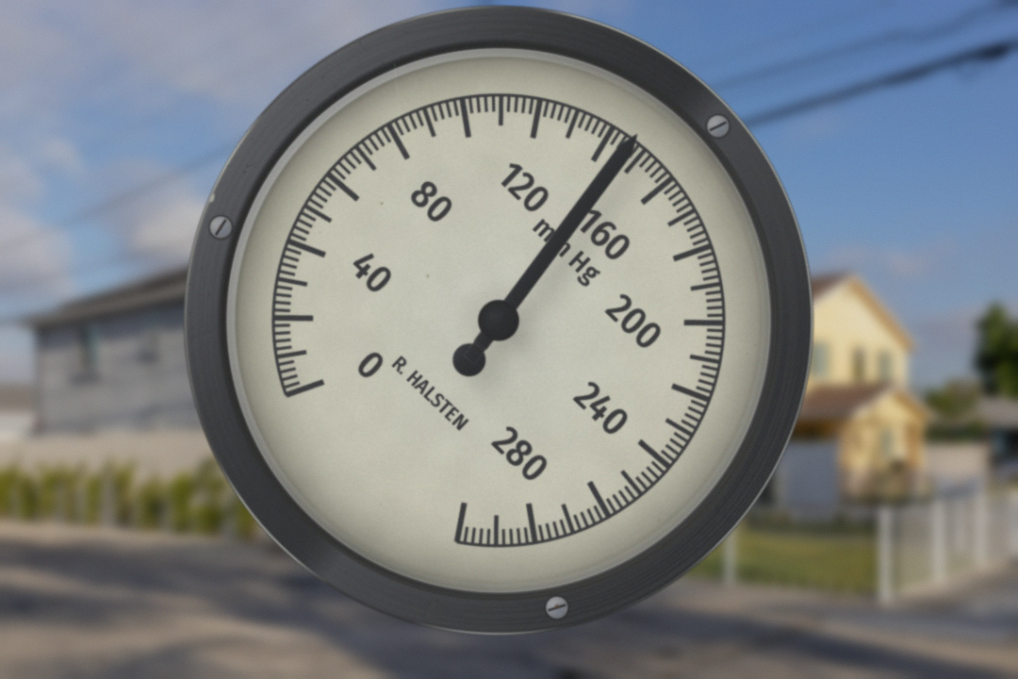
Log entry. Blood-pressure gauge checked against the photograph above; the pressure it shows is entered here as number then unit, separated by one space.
146 mmHg
